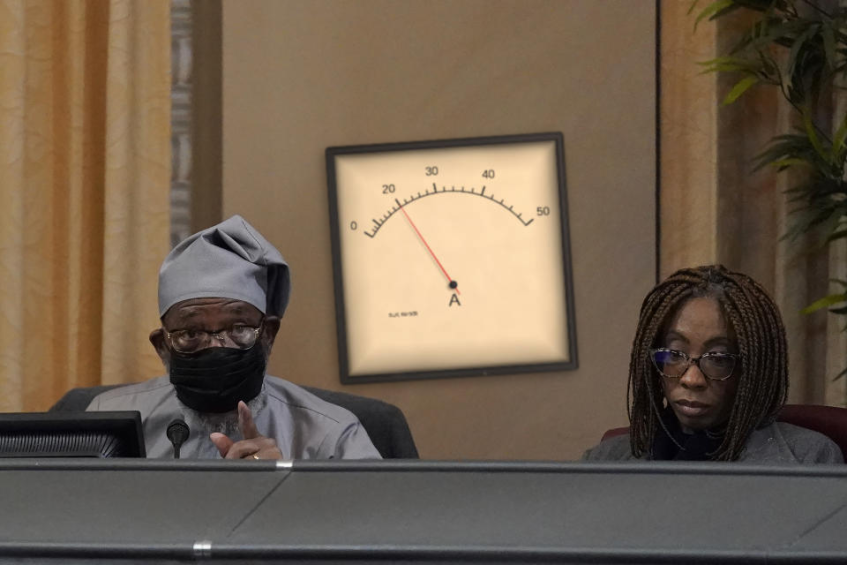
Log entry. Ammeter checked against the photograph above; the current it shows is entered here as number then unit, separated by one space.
20 A
